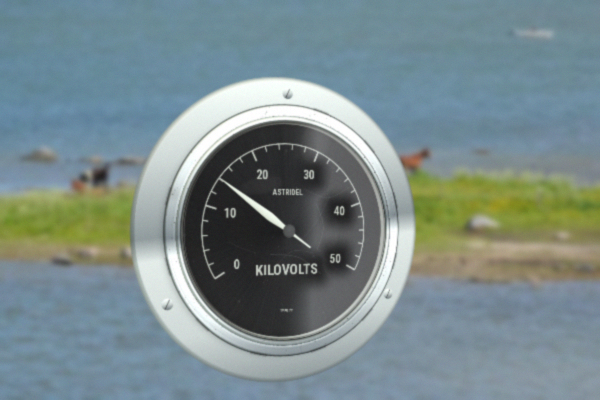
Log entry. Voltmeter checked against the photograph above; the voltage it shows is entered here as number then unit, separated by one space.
14 kV
